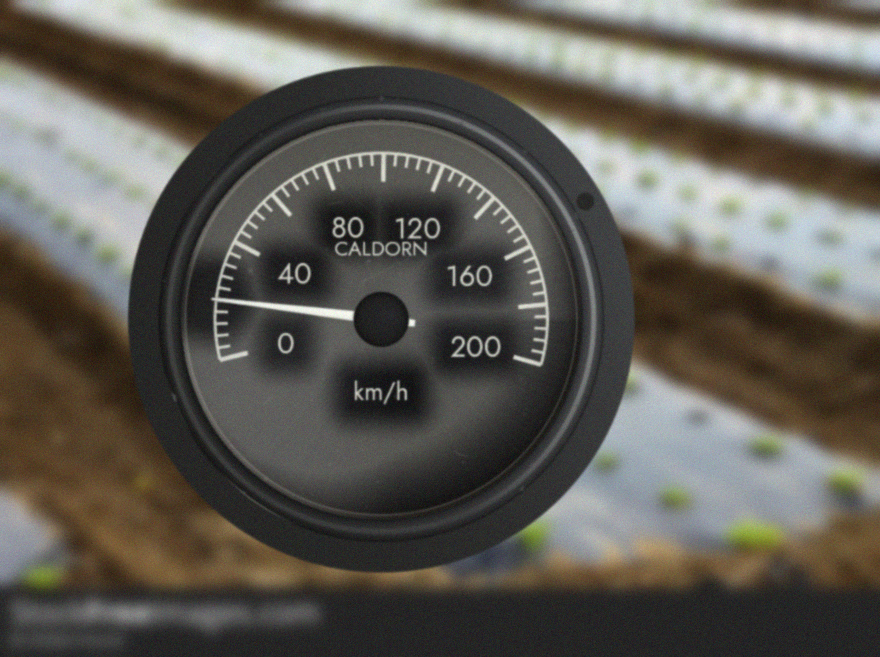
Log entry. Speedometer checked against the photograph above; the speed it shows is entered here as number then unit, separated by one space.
20 km/h
